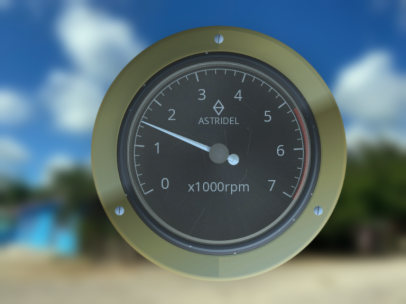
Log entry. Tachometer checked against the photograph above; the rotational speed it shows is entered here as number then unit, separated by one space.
1500 rpm
